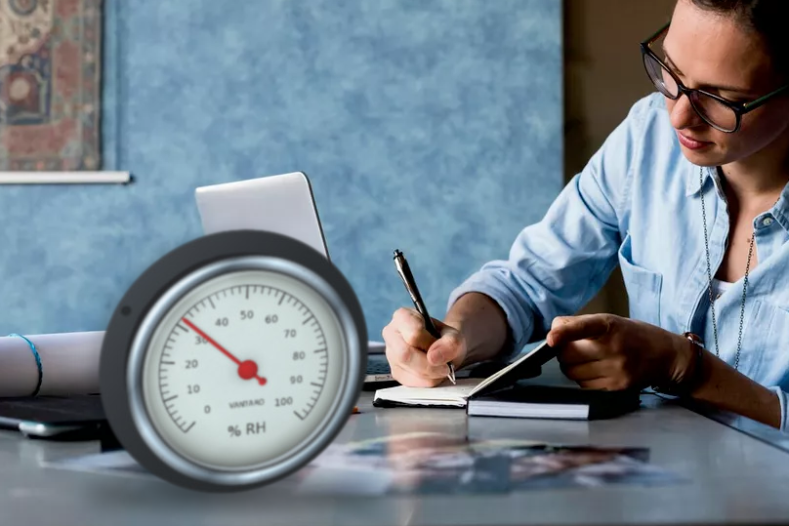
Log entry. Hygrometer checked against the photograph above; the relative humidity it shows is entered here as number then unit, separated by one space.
32 %
